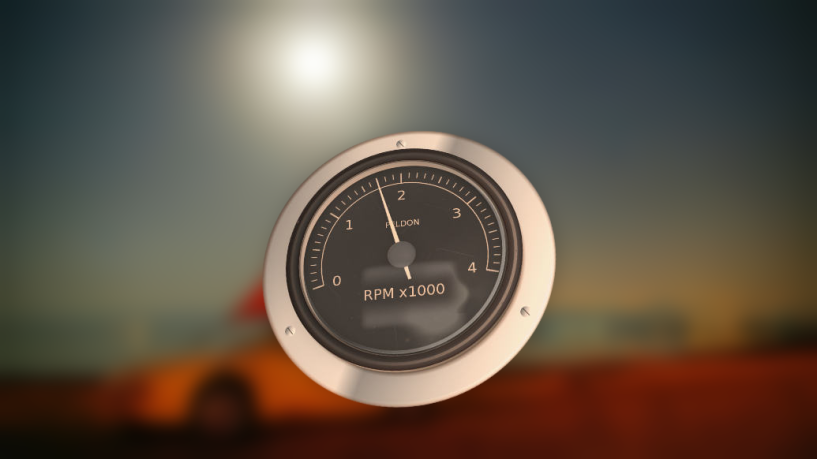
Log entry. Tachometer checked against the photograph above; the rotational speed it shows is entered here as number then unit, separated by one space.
1700 rpm
